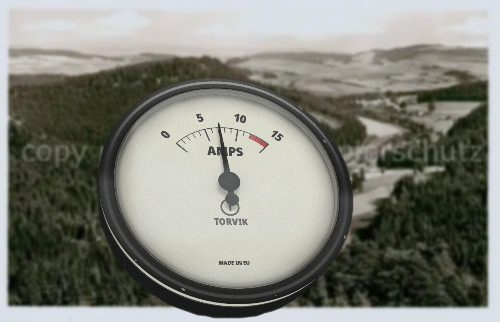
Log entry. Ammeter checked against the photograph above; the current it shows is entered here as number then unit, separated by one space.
7 A
